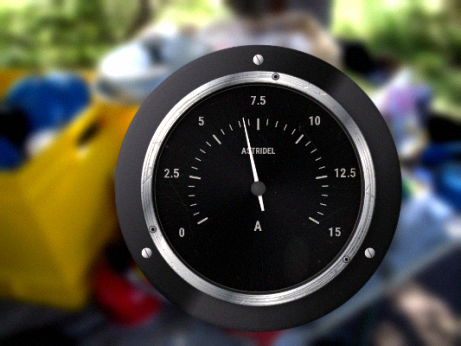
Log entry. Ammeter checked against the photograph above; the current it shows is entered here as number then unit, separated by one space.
6.75 A
